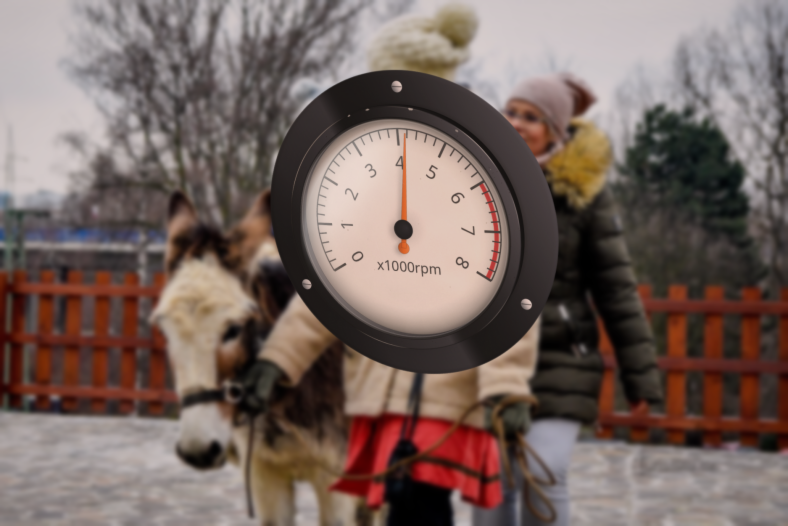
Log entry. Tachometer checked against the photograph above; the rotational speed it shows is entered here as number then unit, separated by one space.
4200 rpm
